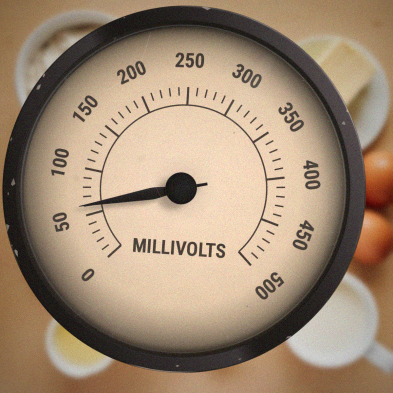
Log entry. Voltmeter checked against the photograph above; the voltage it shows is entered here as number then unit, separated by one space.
60 mV
